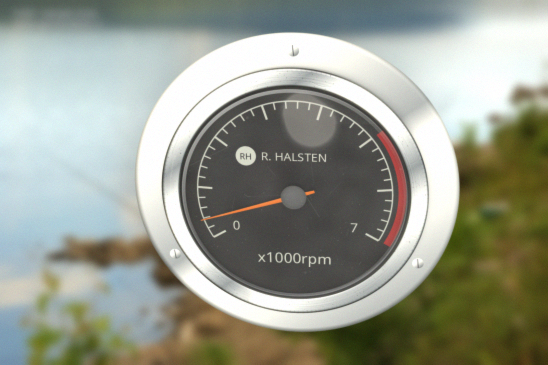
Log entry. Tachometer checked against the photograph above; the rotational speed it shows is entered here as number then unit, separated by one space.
400 rpm
